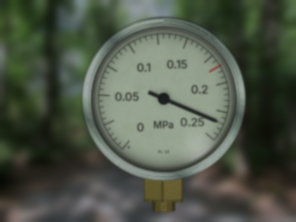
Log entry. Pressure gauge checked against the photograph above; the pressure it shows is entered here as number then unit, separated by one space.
0.235 MPa
